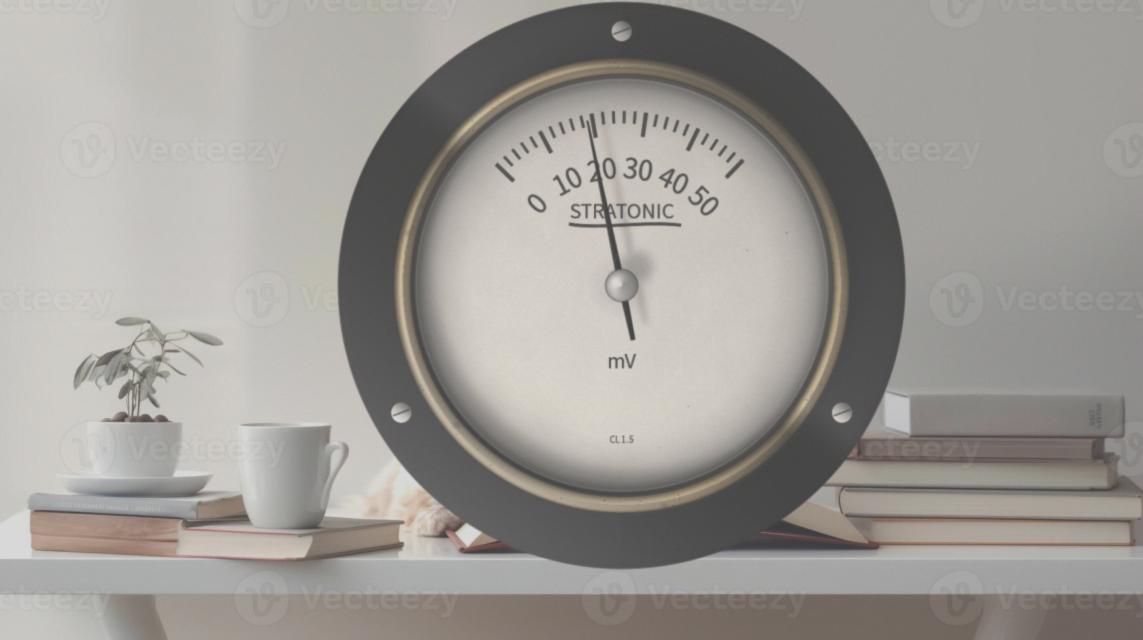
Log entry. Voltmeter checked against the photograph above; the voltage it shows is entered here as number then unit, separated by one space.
19 mV
